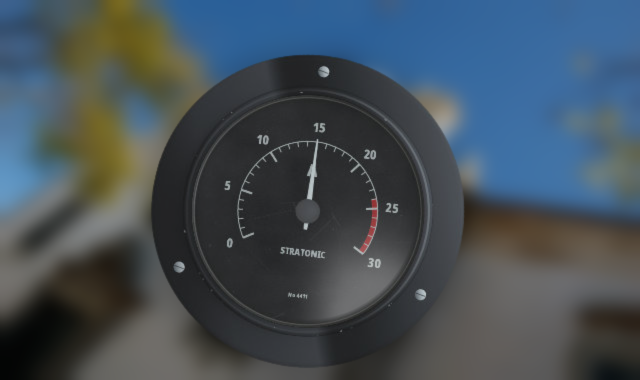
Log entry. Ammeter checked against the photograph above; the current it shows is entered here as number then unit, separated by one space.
15 A
